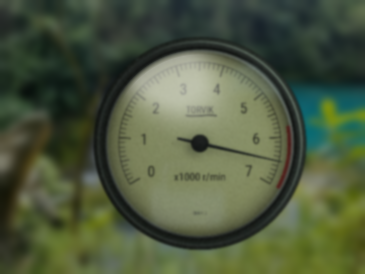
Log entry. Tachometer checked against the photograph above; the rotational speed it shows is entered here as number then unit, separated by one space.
6500 rpm
